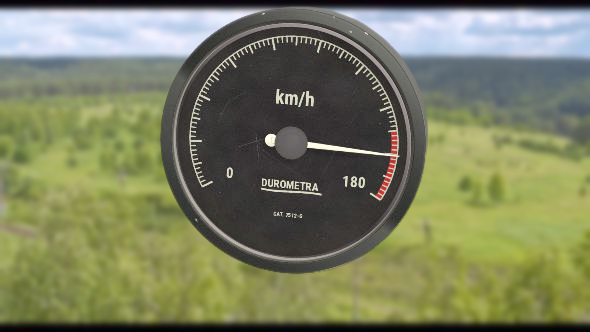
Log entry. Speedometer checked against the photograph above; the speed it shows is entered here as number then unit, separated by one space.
160 km/h
